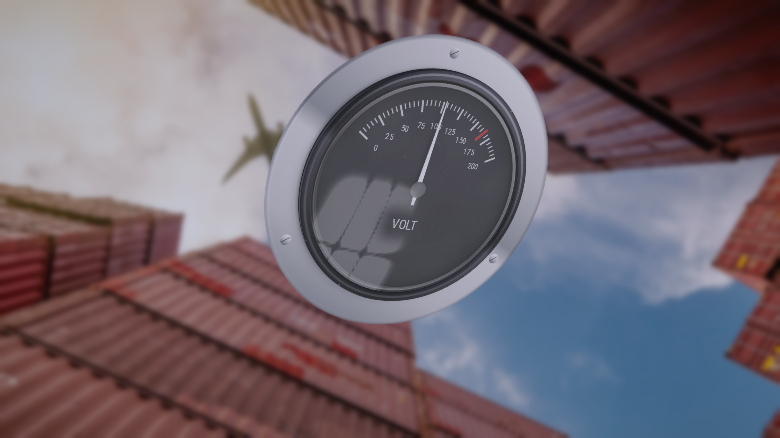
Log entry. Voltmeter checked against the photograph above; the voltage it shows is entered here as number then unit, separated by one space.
100 V
